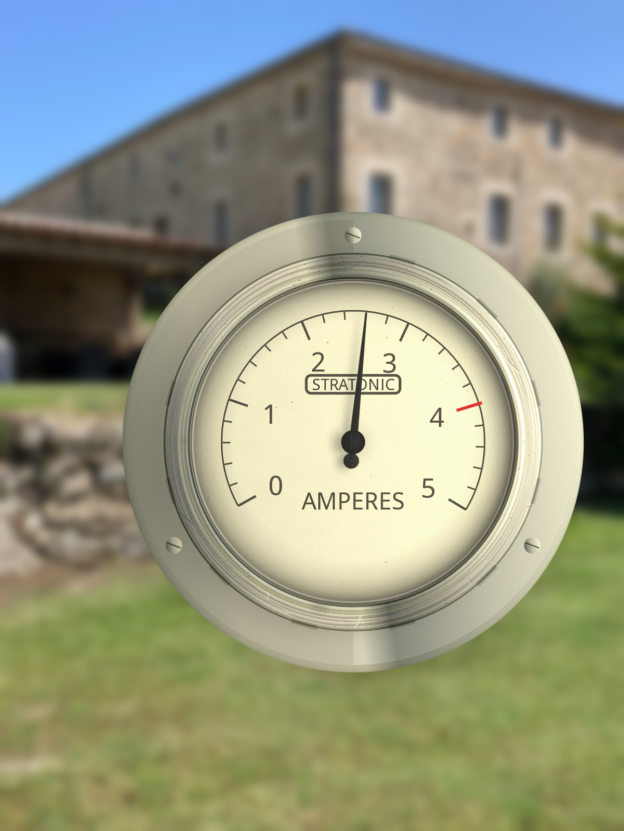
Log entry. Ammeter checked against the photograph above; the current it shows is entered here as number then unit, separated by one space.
2.6 A
